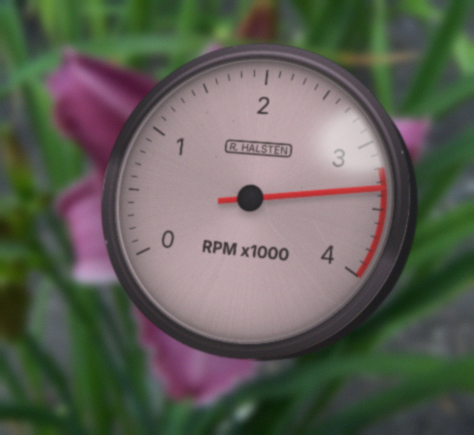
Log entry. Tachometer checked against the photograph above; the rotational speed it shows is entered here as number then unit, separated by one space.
3350 rpm
